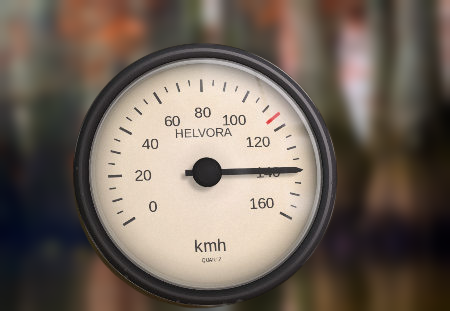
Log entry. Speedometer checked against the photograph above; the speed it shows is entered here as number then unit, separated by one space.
140 km/h
